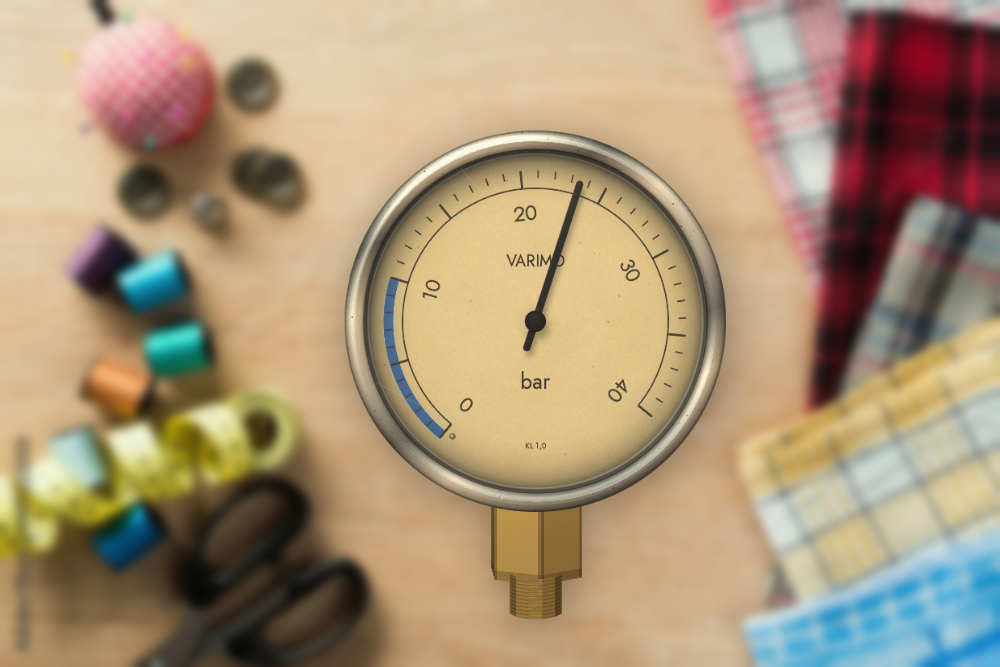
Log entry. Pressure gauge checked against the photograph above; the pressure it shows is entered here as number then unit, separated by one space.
23.5 bar
